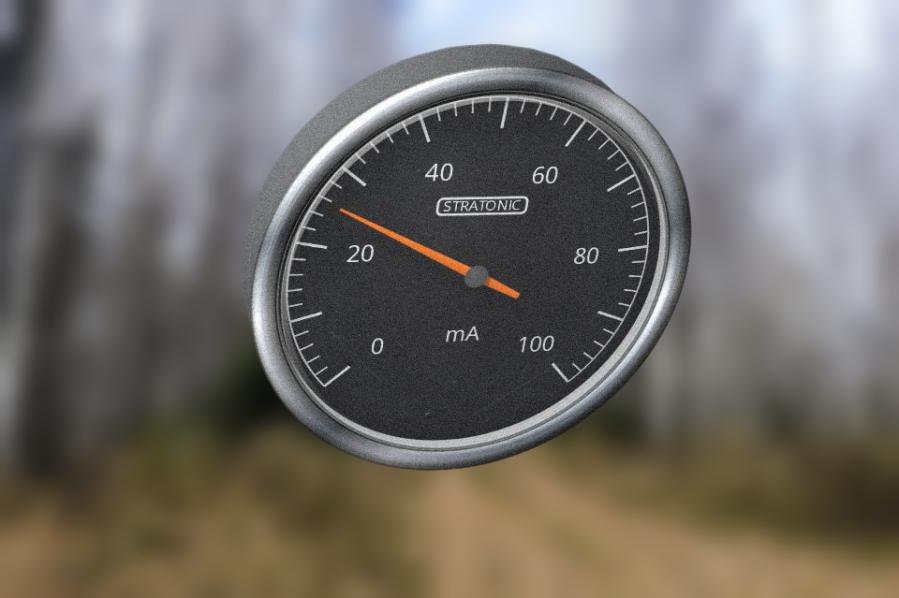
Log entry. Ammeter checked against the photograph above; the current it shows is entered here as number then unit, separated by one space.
26 mA
